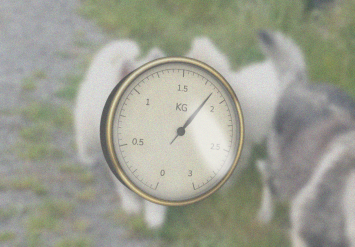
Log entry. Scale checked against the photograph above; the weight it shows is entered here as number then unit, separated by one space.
1.85 kg
